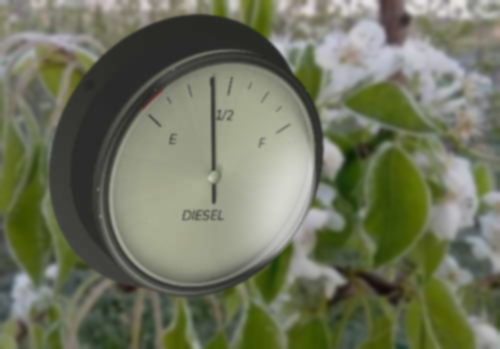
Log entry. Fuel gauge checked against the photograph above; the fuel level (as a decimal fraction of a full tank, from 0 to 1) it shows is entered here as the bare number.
0.375
